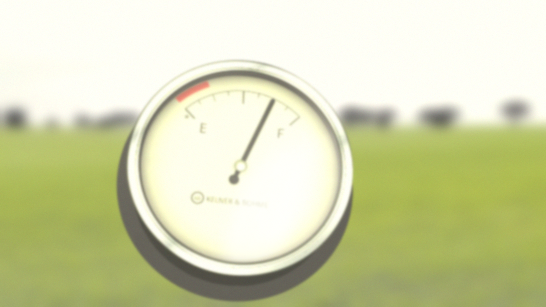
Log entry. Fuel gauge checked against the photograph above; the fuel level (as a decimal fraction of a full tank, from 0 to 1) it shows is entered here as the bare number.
0.75
